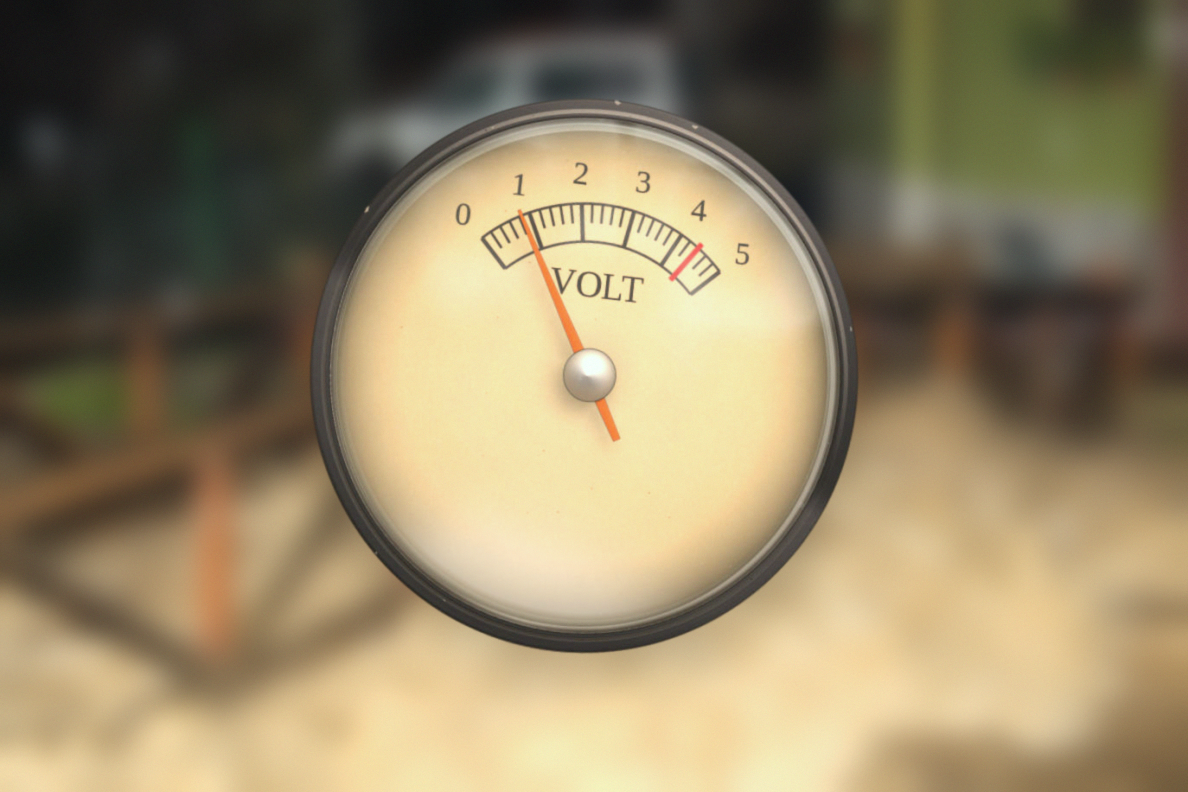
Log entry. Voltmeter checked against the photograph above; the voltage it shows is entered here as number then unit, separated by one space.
0.8 V
